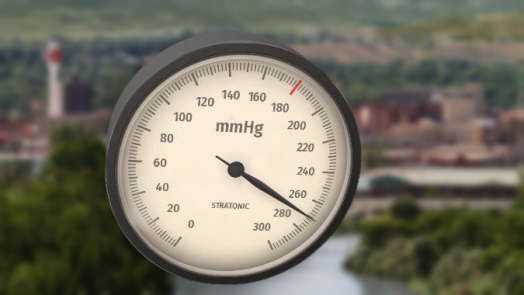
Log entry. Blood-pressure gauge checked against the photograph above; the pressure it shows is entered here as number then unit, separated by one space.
270 mmHg
